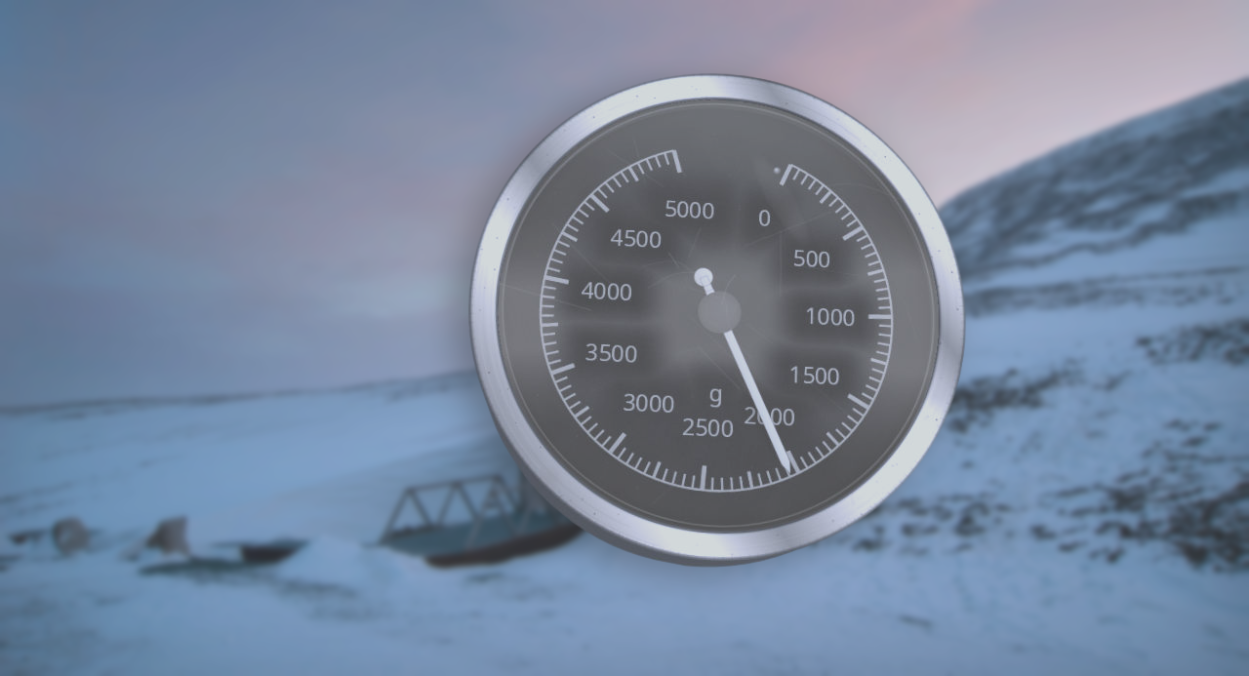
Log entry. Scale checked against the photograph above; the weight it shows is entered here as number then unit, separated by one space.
2050 g
